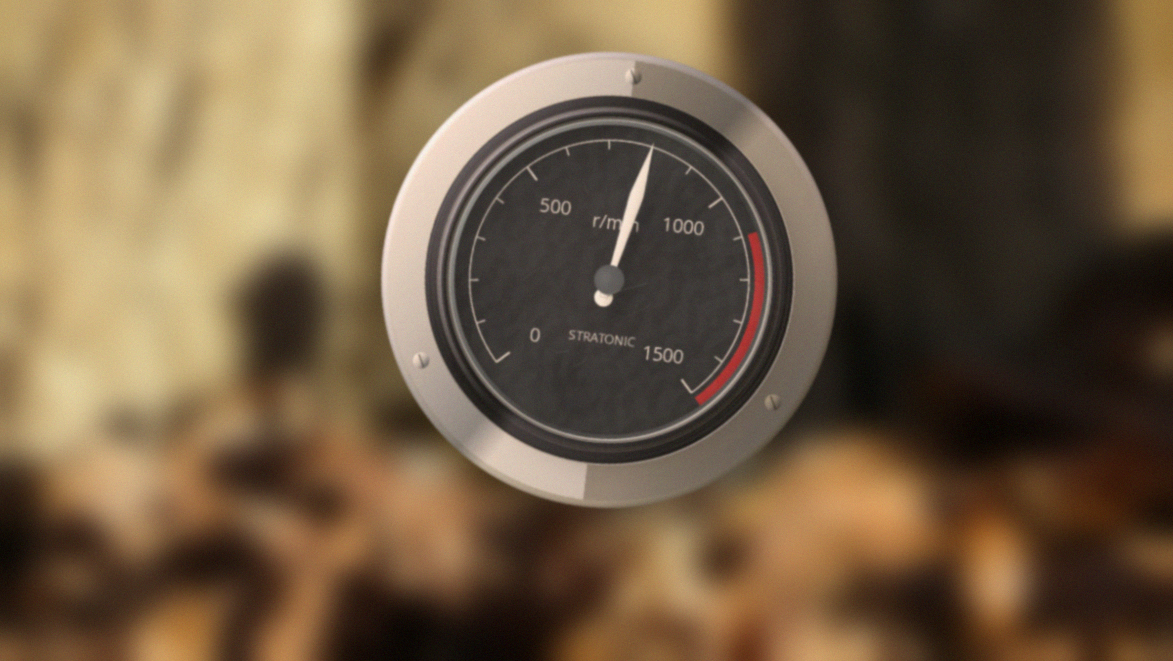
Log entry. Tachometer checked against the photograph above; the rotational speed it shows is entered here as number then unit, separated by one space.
800 rpm
